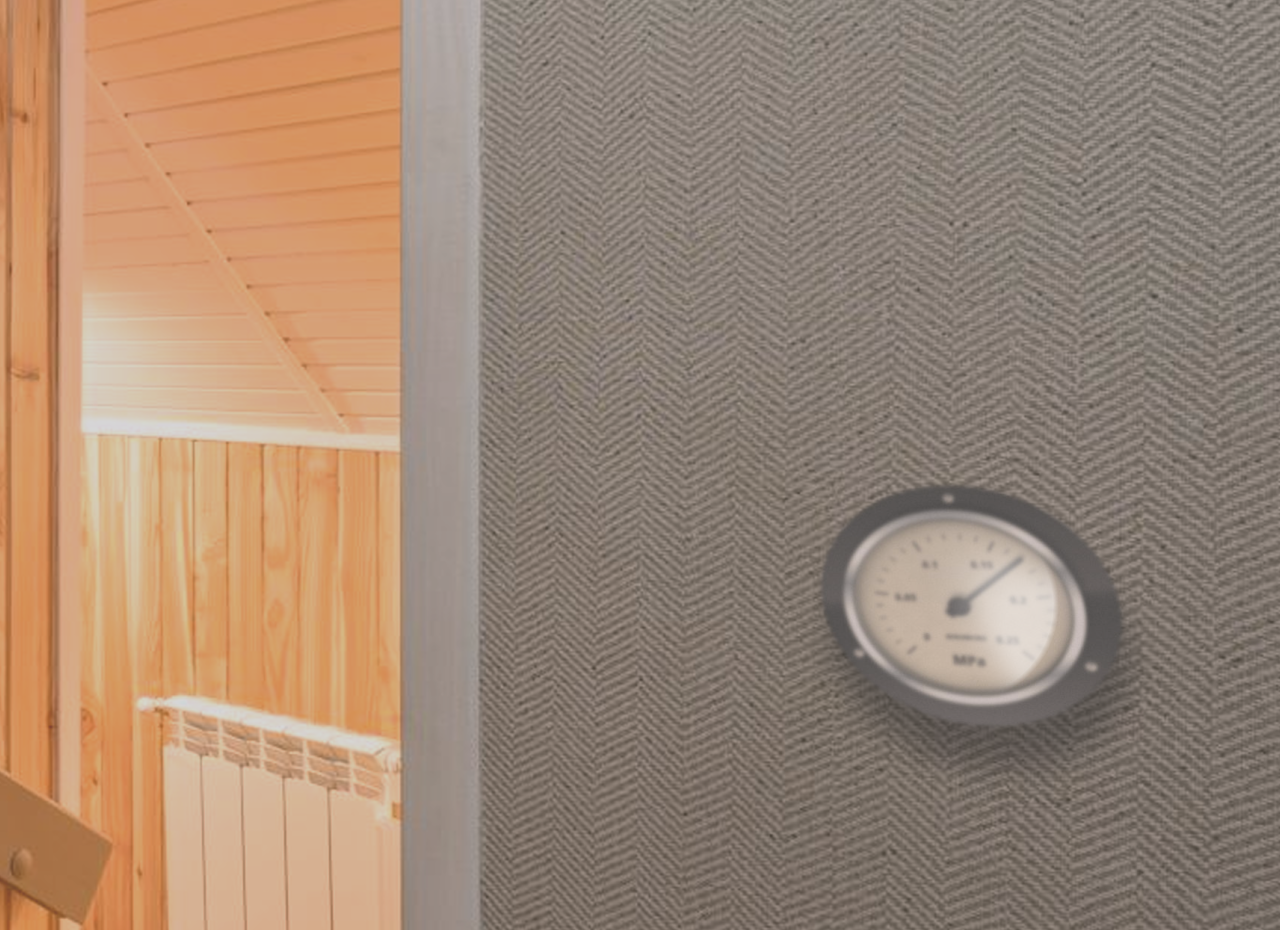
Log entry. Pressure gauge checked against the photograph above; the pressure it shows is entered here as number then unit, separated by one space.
0.17 MPa
